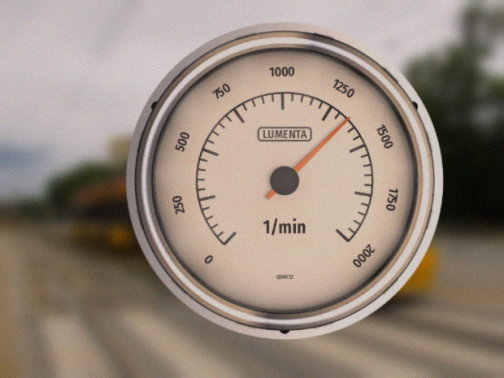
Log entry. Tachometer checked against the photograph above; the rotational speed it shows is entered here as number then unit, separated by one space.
1350 rpm
